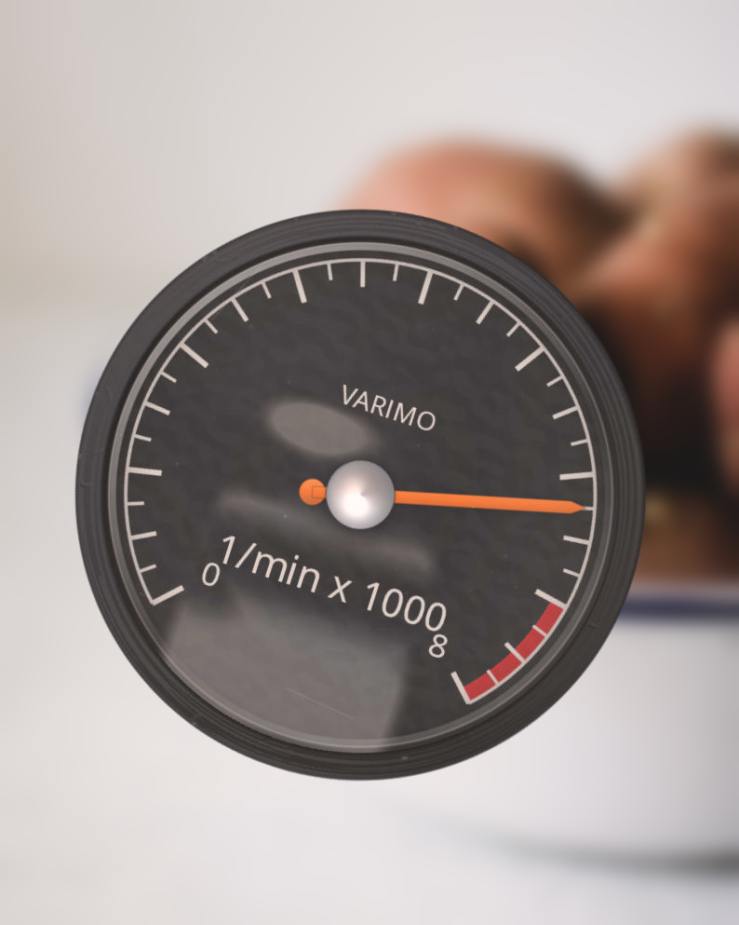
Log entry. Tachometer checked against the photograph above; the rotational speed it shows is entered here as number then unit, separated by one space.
6250 rpm
